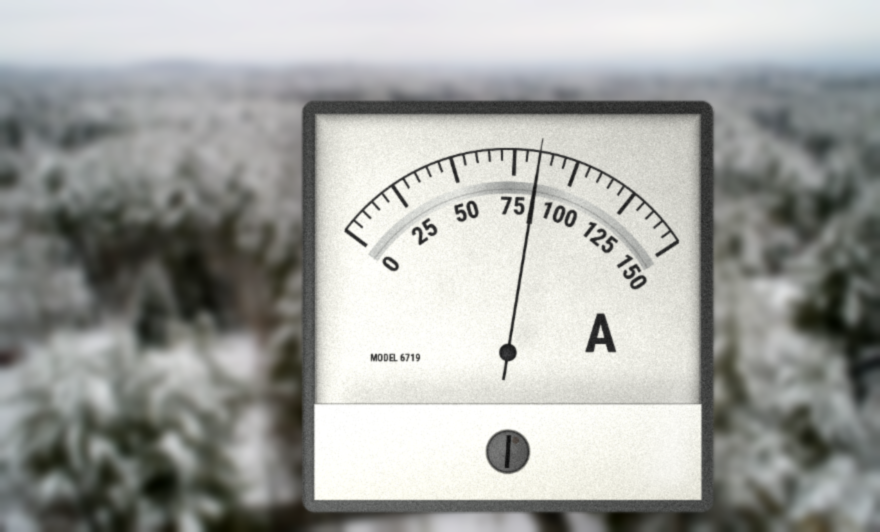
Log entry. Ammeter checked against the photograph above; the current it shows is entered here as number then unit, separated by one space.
85 A
